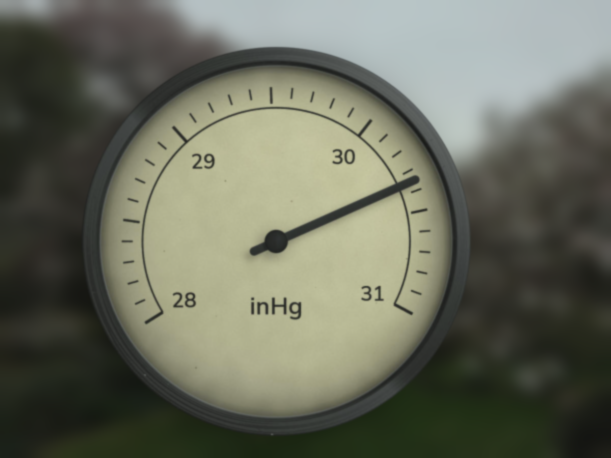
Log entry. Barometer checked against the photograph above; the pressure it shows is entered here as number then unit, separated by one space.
30.35 inHg
